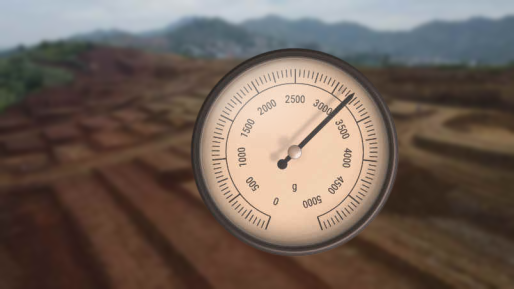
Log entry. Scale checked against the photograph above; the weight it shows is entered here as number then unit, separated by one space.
3200 g
